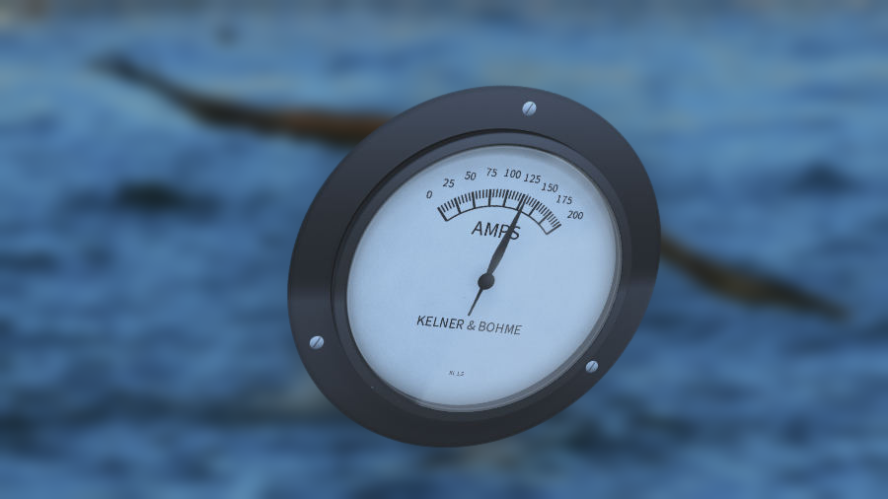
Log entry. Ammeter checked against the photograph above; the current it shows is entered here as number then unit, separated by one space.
125 A
